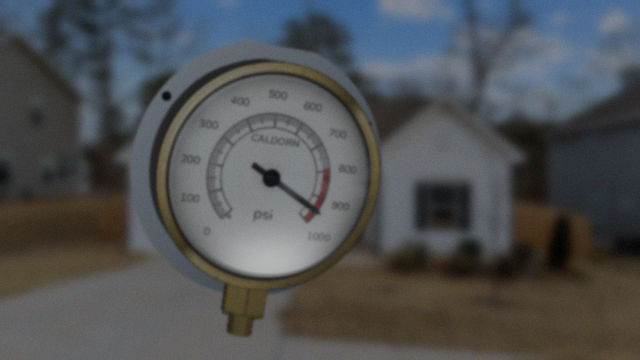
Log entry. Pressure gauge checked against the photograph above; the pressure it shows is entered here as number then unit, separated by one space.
950 psi
